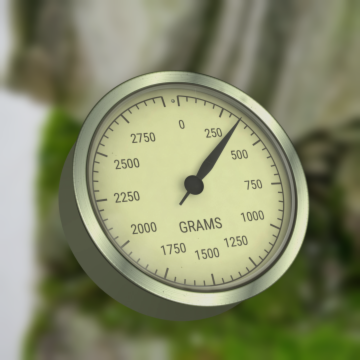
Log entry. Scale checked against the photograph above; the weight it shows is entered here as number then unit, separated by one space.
350 g
